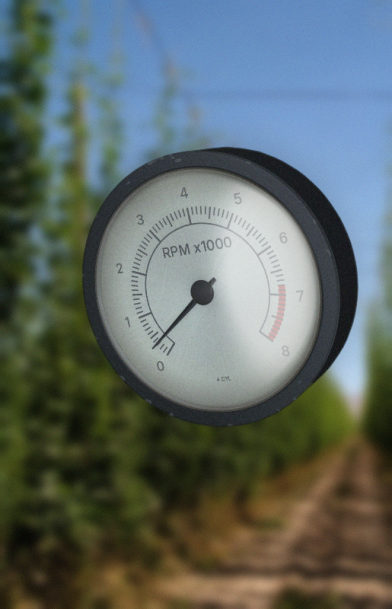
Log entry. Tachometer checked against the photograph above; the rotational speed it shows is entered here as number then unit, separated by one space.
300 rpm
